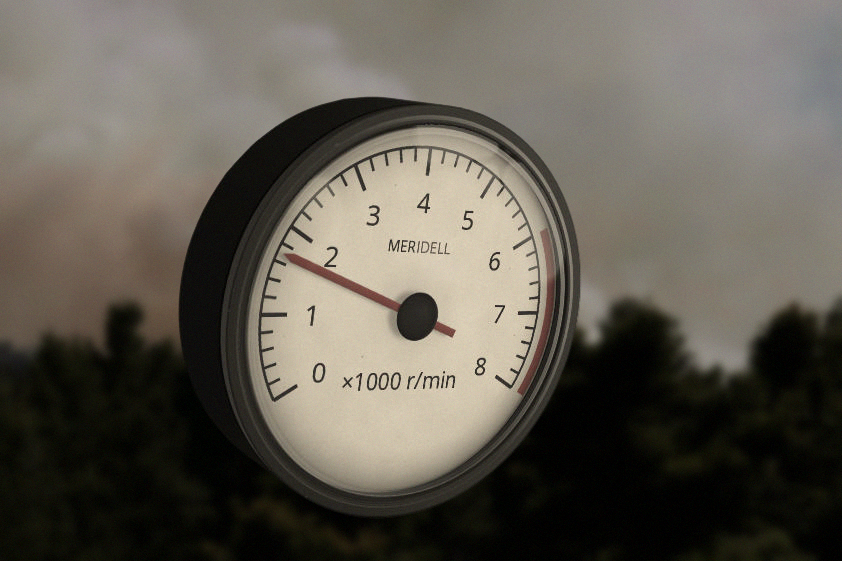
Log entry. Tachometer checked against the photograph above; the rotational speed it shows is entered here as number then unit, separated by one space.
1700 rpm
